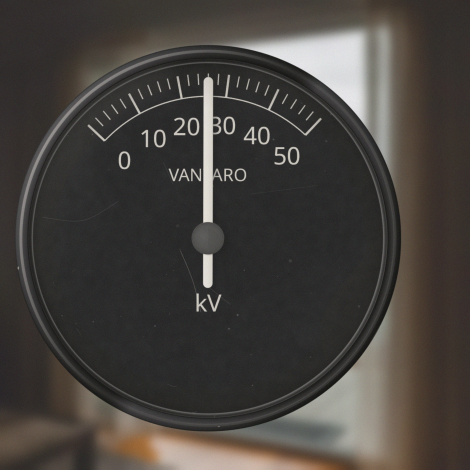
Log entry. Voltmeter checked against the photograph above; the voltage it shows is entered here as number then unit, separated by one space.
26 kV
